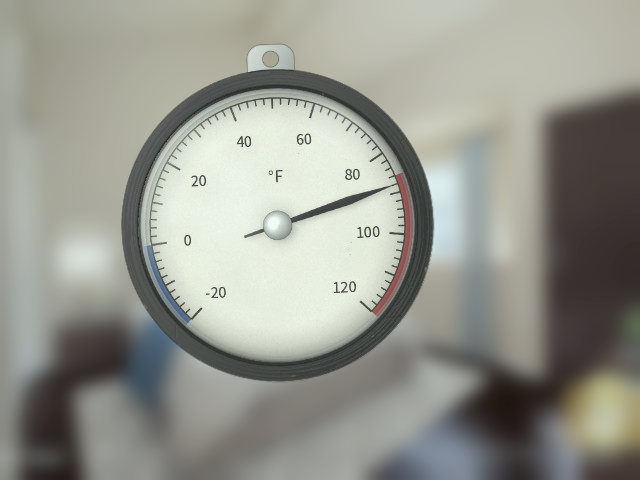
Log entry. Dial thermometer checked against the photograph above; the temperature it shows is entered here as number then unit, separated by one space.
88 °F
